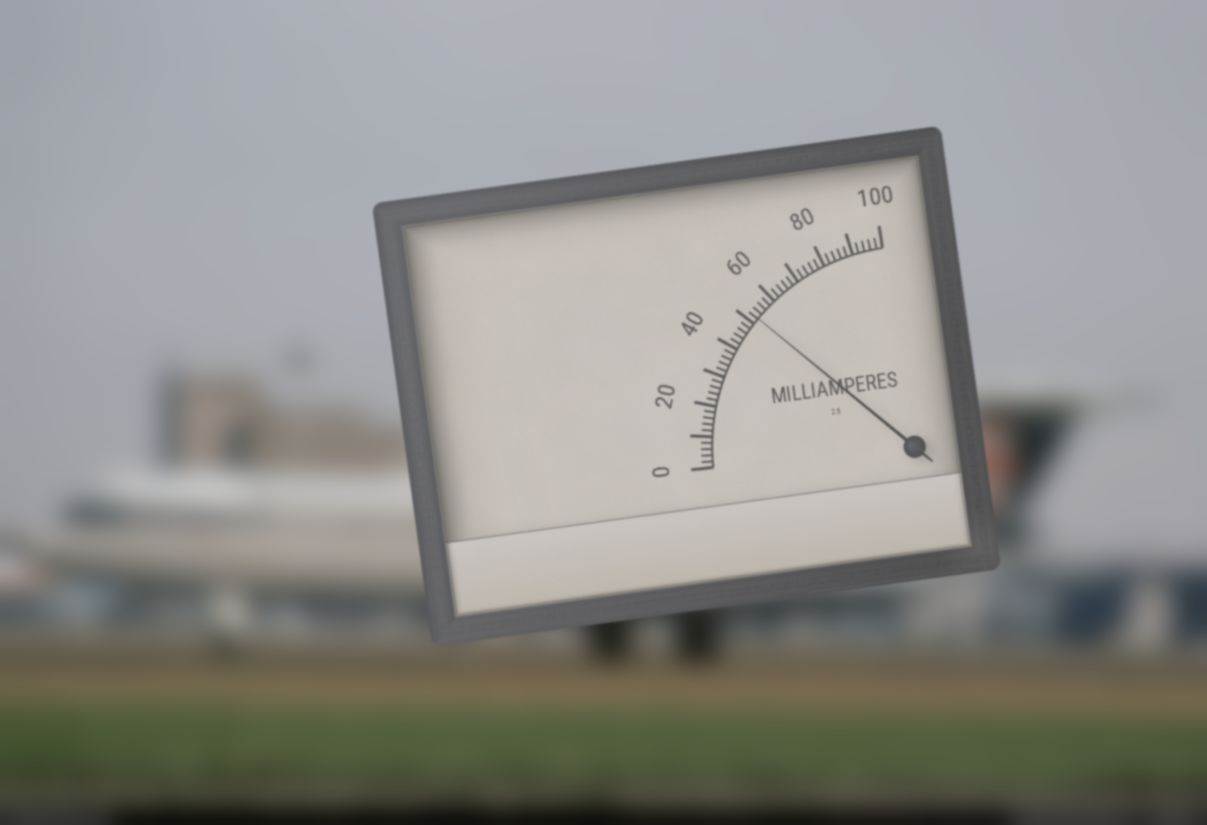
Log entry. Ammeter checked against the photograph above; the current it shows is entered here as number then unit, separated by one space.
52 mA
